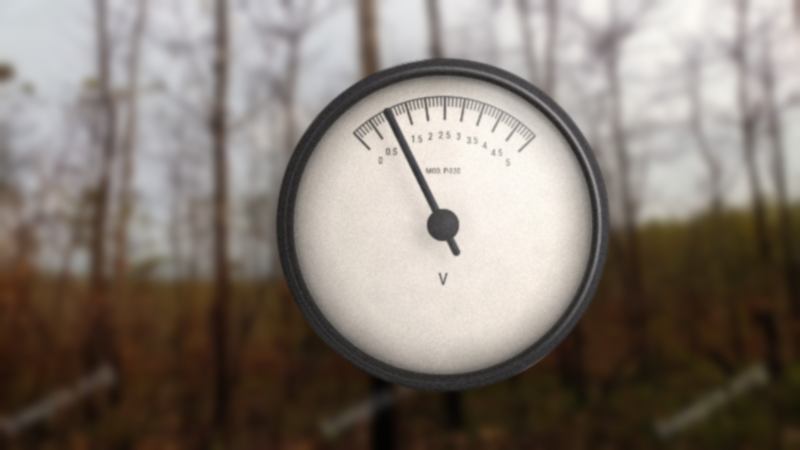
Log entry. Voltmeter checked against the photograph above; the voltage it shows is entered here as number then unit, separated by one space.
1 V
